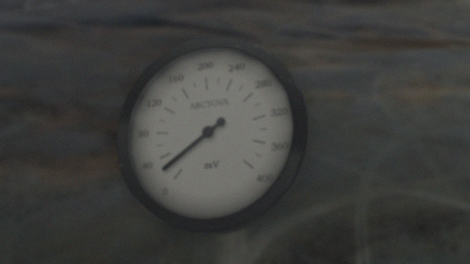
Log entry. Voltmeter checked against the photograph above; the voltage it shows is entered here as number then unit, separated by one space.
20 mV
